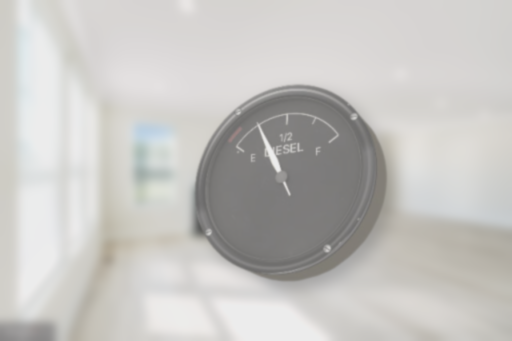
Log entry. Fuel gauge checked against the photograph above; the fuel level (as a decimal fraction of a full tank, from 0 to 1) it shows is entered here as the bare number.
0.25
